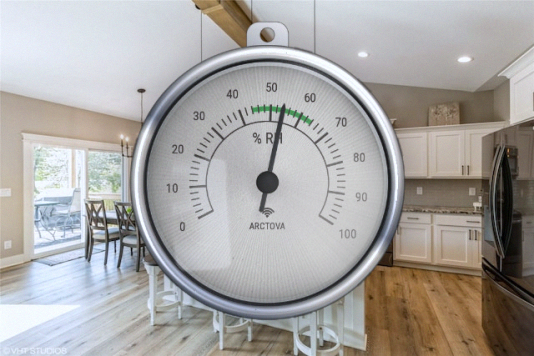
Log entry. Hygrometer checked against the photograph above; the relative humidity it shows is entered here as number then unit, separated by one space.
54 %
